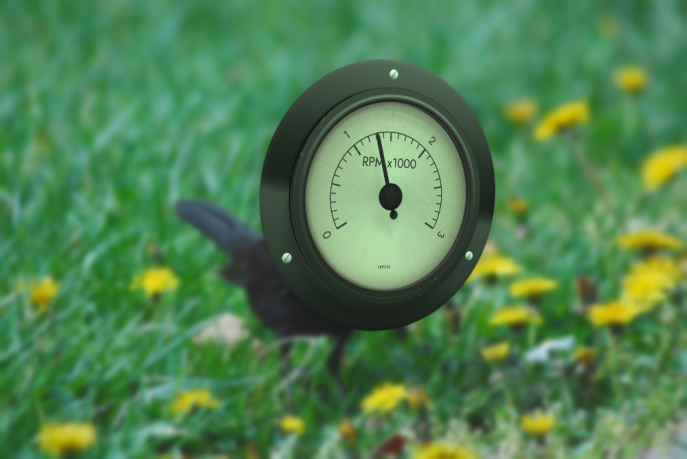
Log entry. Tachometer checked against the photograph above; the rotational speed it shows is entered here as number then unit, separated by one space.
1300 rpm
